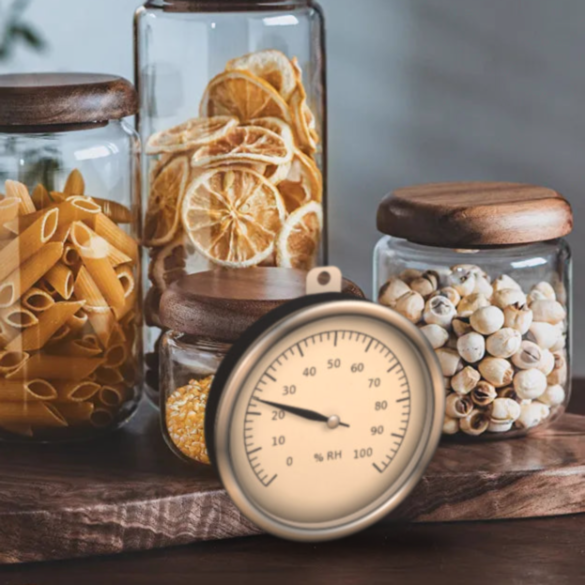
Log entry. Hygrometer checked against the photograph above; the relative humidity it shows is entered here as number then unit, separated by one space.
24 %
